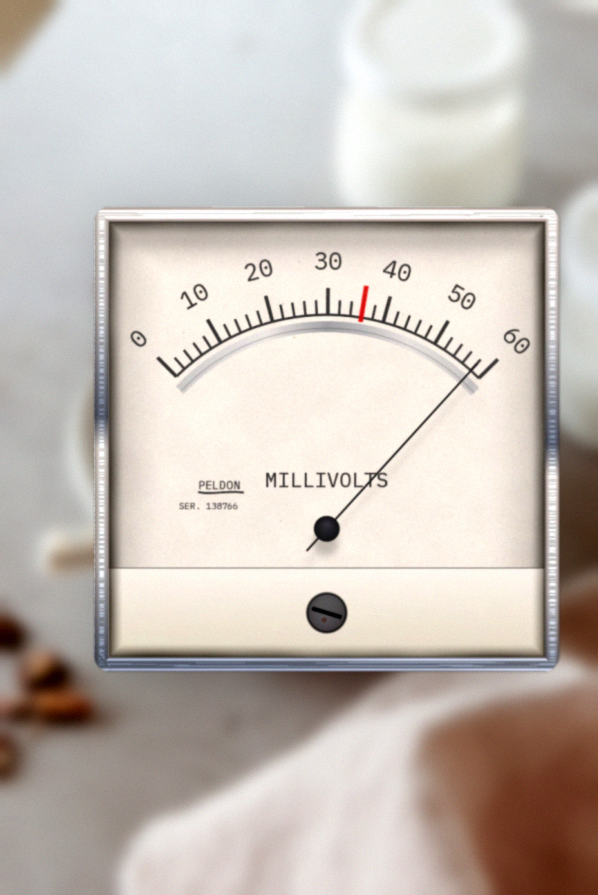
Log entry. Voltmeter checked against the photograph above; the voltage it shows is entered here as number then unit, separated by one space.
58 mV
